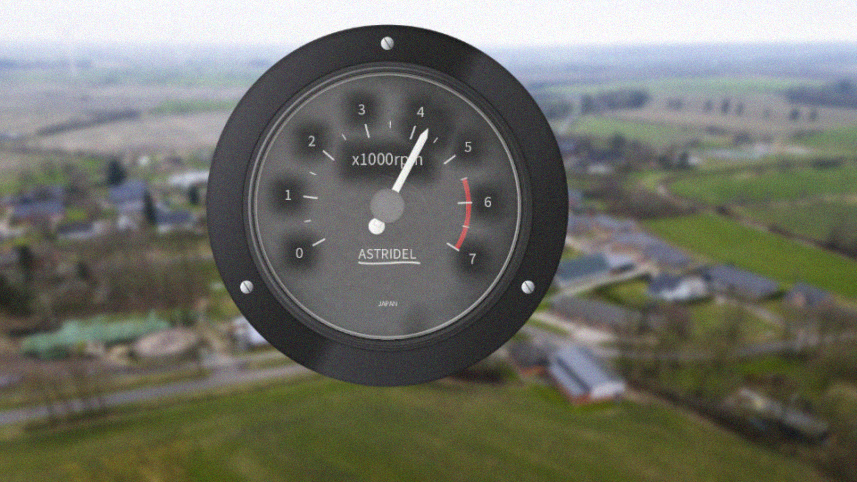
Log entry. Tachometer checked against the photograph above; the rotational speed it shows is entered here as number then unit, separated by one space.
4250 rpm
